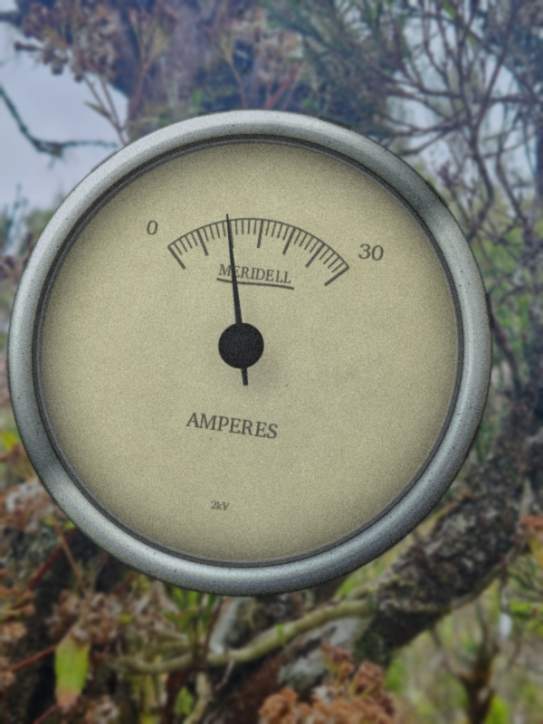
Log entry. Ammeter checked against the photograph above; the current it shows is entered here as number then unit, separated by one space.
10 A
